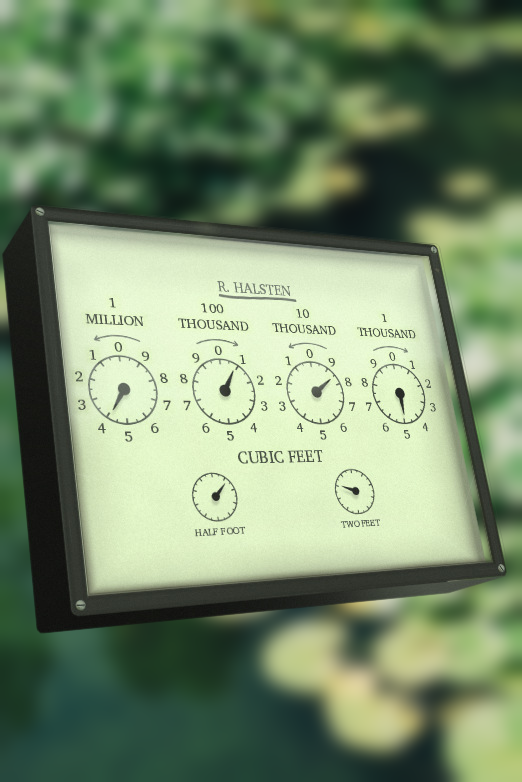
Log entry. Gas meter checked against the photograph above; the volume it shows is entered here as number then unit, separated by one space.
408500 ft³
